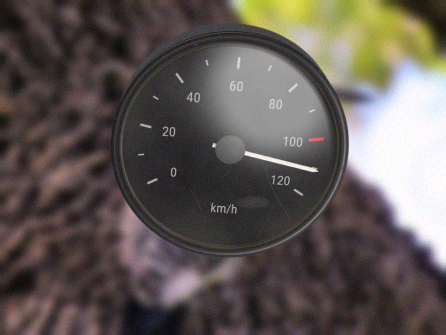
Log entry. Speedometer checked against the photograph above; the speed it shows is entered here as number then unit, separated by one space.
110 km/h
